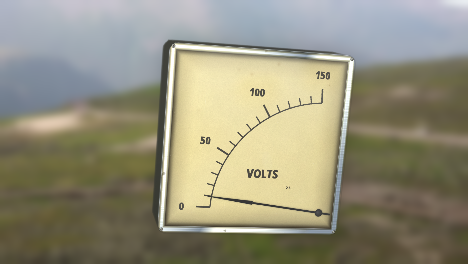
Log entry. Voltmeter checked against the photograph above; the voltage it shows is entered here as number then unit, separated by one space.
10 V
